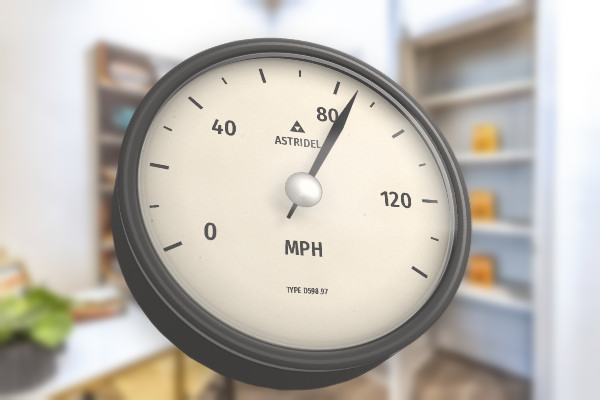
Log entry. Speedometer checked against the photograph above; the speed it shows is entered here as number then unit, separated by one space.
85 mph
